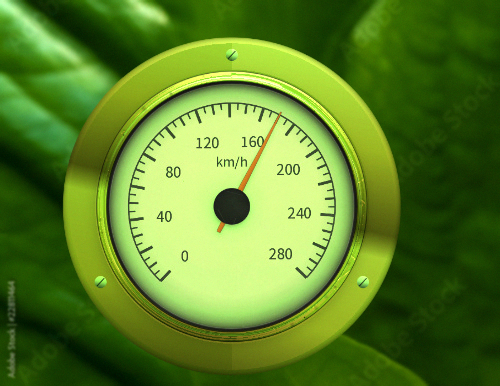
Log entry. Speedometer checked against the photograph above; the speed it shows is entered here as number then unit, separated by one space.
170 km/h
